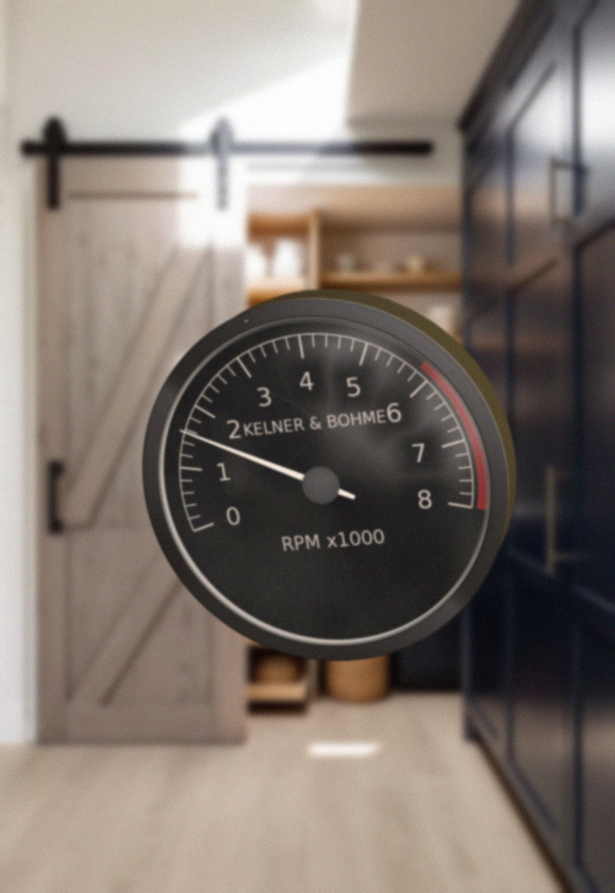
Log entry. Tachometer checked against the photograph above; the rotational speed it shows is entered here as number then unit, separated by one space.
1600 rpm
